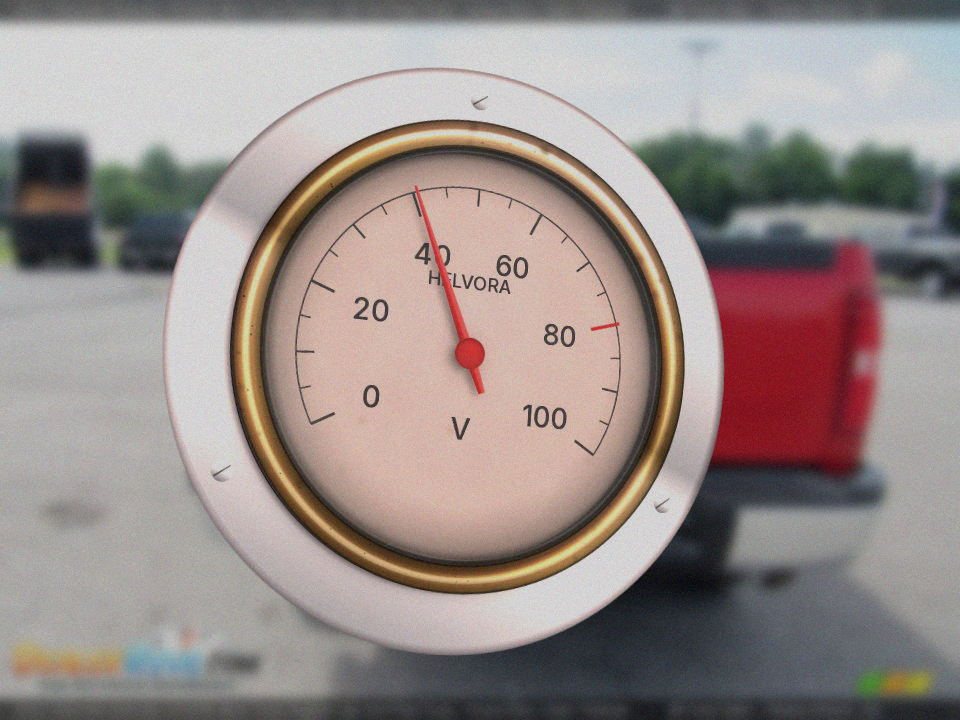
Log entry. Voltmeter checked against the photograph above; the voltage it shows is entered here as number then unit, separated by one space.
40 V
